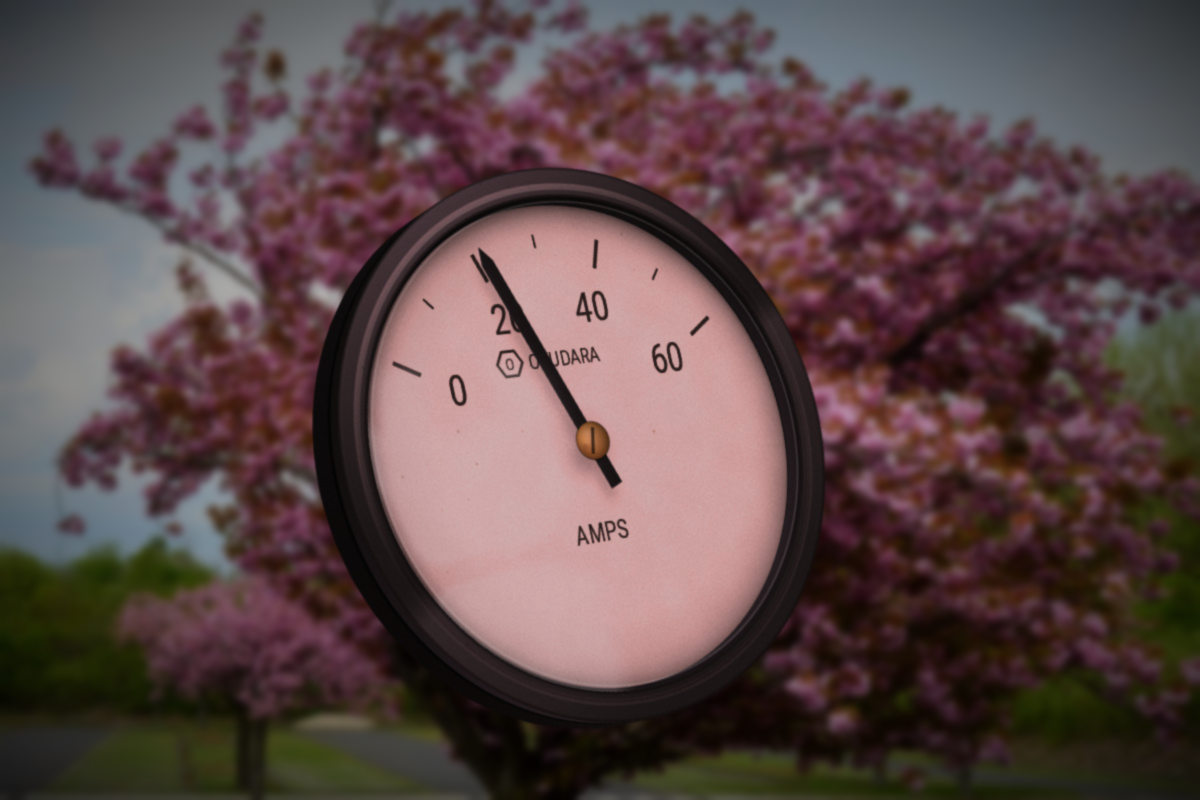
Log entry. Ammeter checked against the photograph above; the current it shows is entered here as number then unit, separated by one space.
20 A
